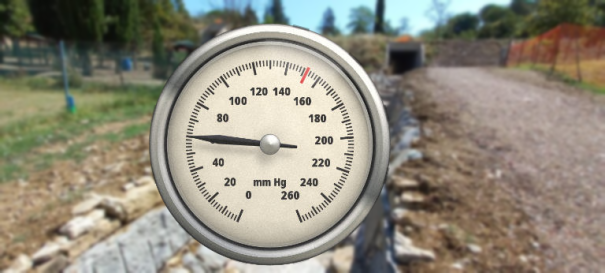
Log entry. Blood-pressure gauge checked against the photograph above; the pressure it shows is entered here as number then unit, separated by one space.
60 mmHg
